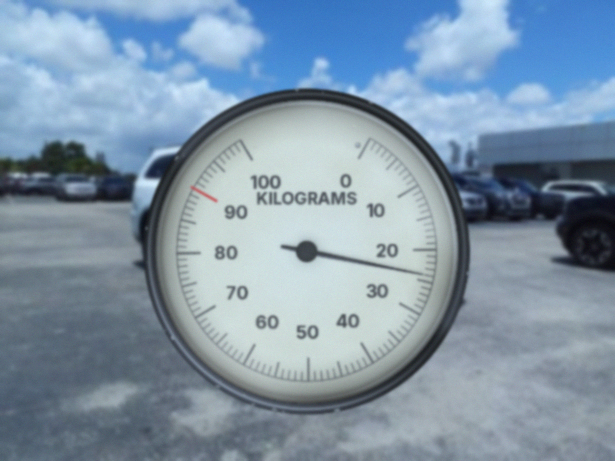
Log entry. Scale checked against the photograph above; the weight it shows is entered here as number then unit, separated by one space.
24 kg
